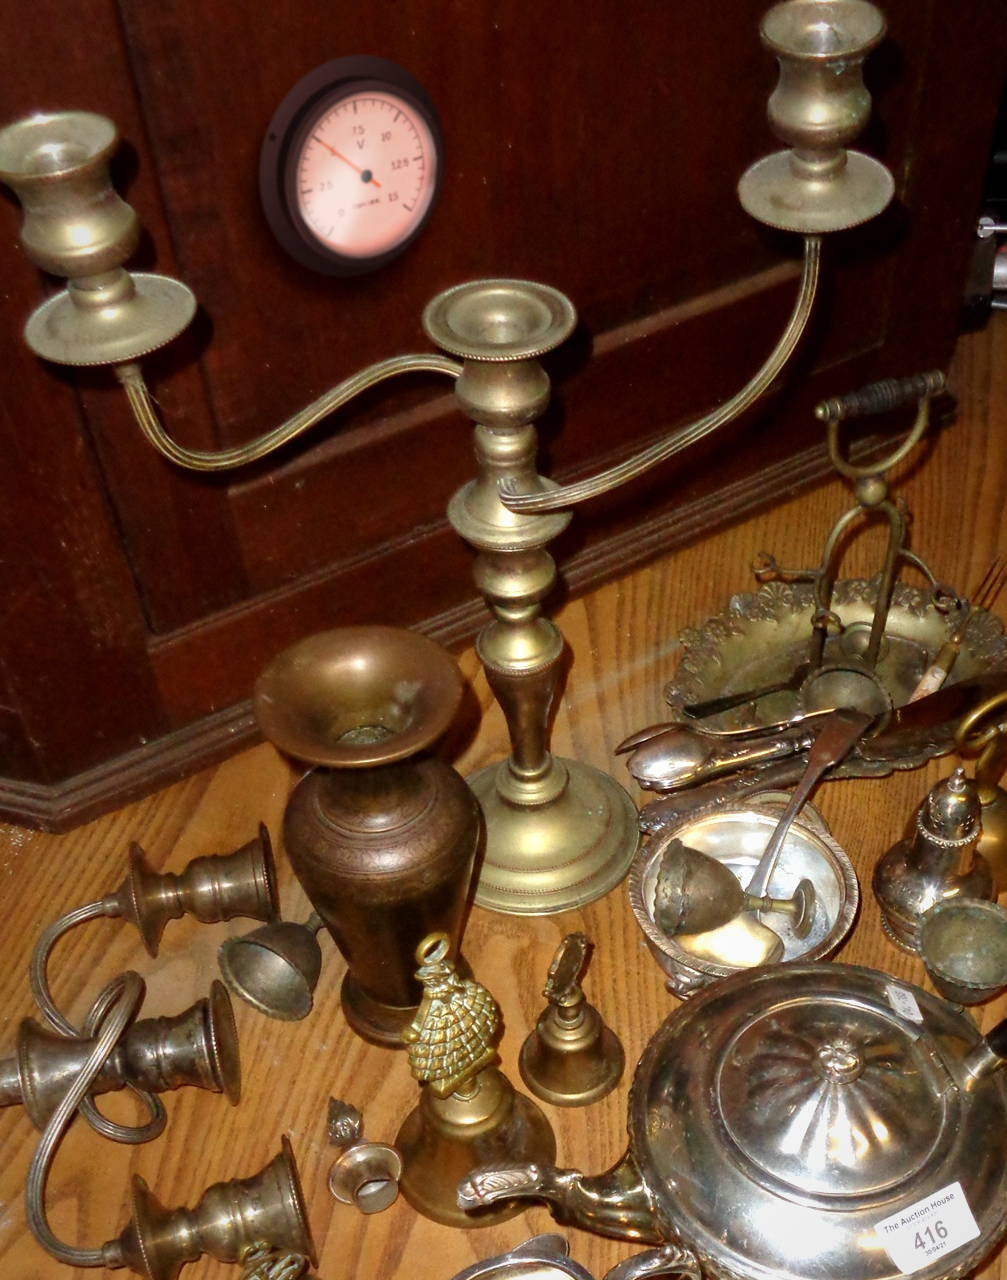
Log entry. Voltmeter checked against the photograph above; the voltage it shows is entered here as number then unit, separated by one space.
5 V
